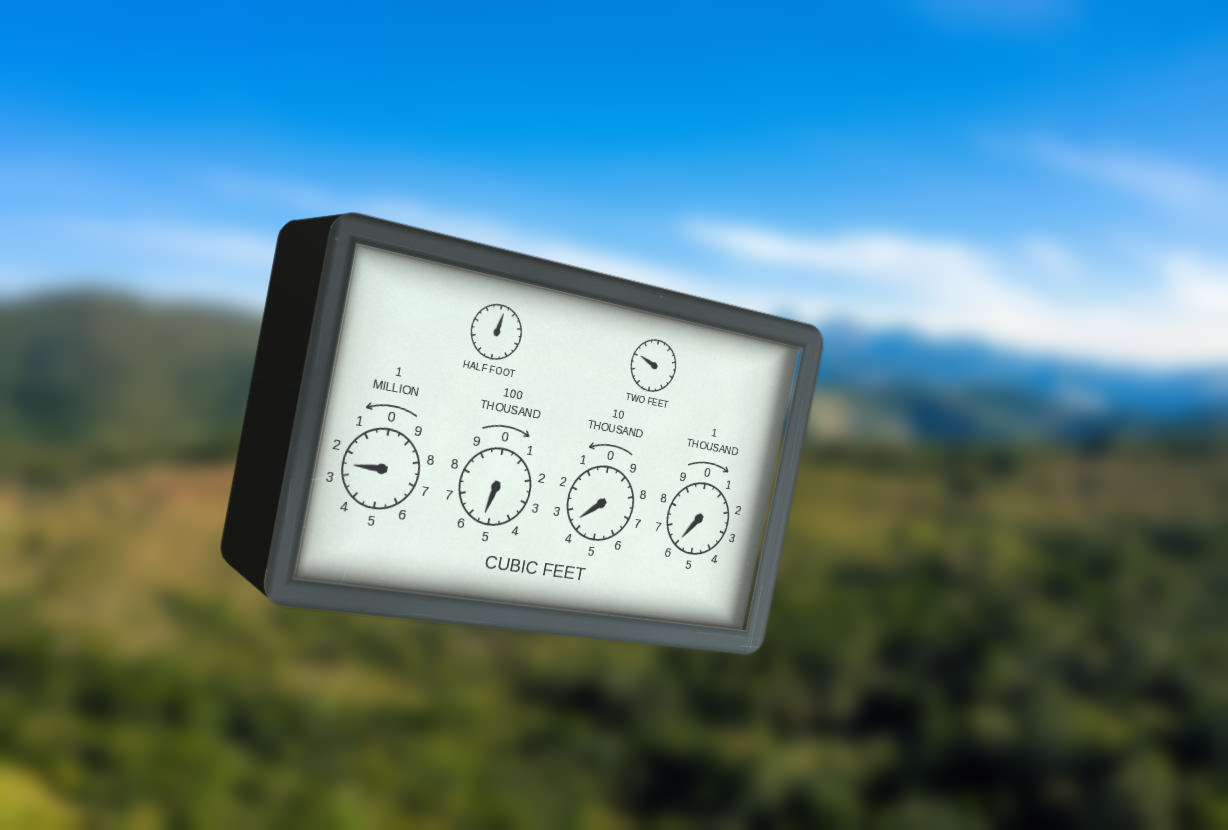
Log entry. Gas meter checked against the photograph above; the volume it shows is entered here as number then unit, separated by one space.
253600 ft³
